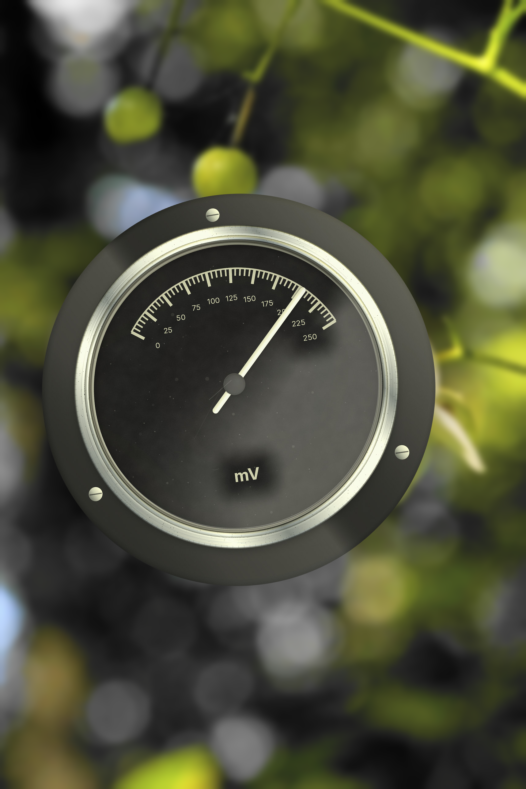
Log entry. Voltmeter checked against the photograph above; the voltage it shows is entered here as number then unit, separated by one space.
205 mV
